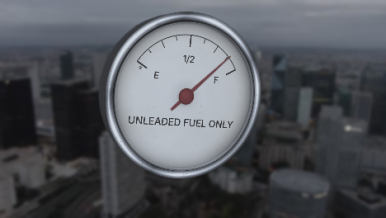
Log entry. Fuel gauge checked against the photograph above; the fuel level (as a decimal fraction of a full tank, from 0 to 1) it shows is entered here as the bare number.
0.875
